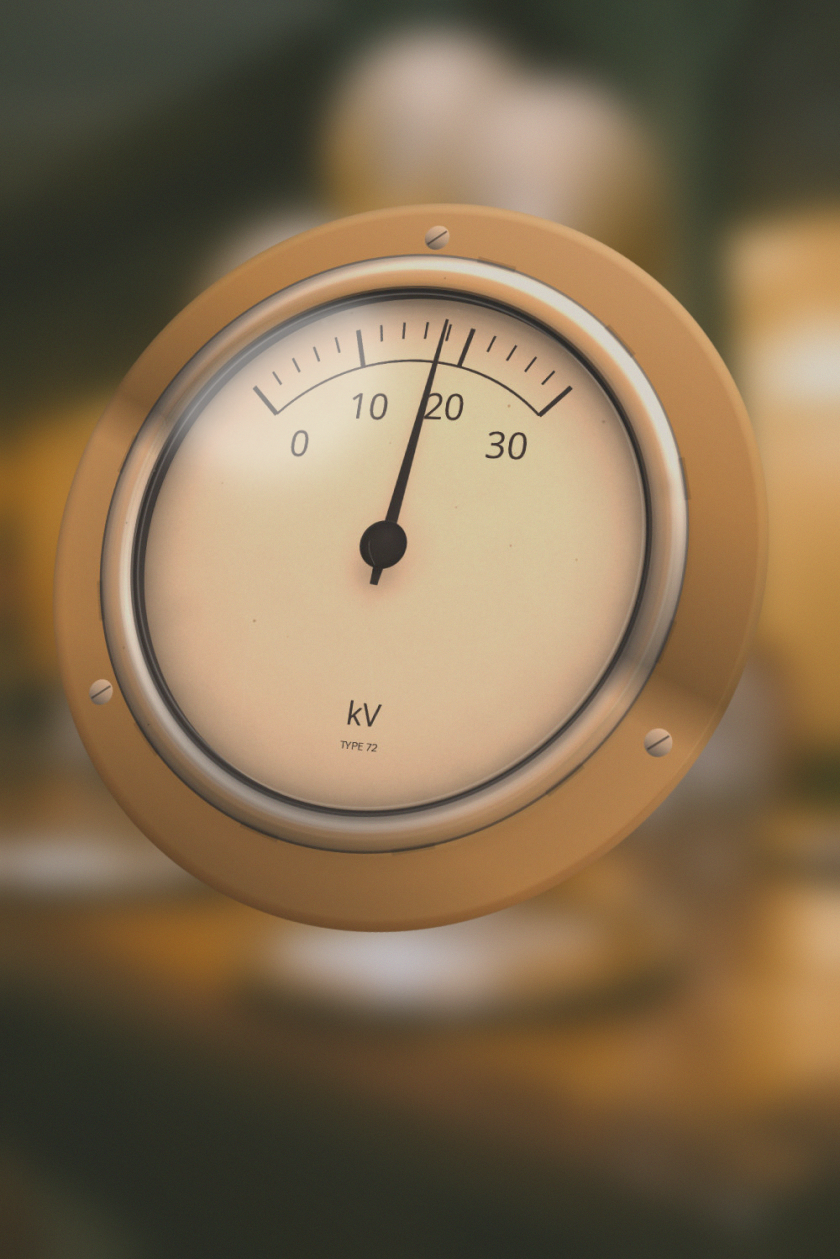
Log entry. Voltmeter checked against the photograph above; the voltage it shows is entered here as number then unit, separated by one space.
18 kV
